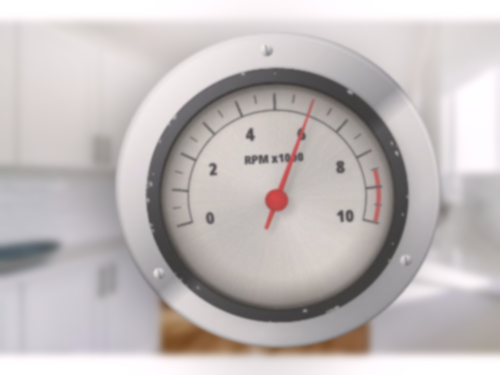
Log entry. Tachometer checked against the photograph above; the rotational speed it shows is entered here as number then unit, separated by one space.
6000 rpm
